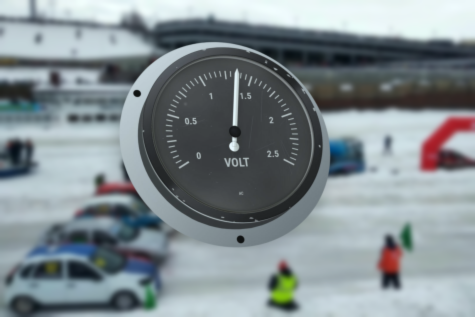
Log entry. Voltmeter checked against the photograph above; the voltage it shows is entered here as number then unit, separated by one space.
1.35 V
